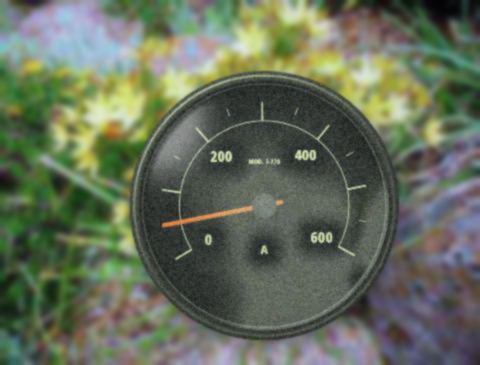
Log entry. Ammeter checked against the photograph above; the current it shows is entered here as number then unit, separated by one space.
50 A
